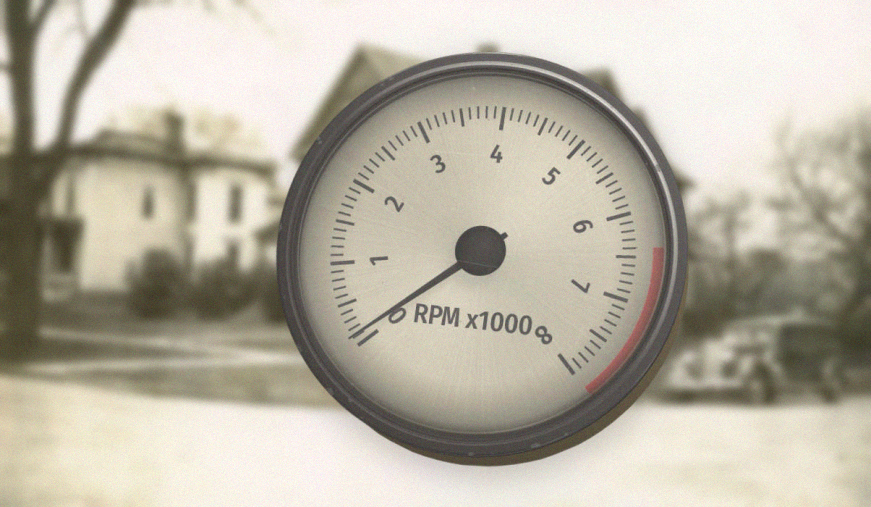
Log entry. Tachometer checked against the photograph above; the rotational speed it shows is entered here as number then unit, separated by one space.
100 rpm
